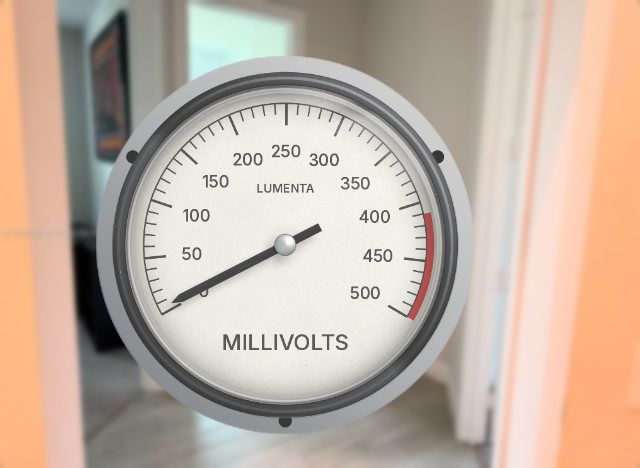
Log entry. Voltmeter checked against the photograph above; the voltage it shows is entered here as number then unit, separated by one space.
5 mV
